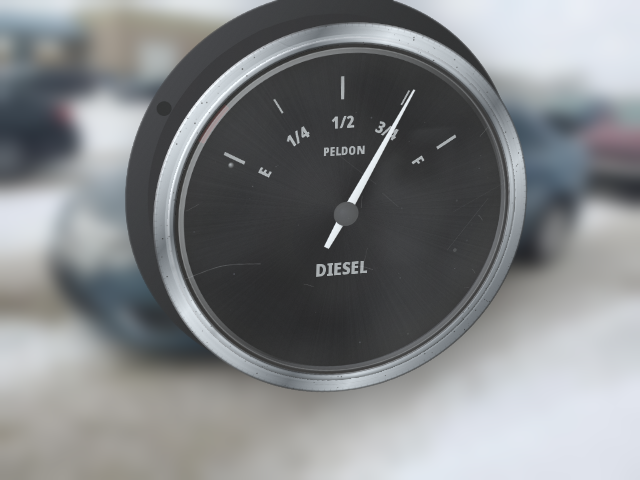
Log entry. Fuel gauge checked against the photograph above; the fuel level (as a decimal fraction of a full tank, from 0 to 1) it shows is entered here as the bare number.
0.75
